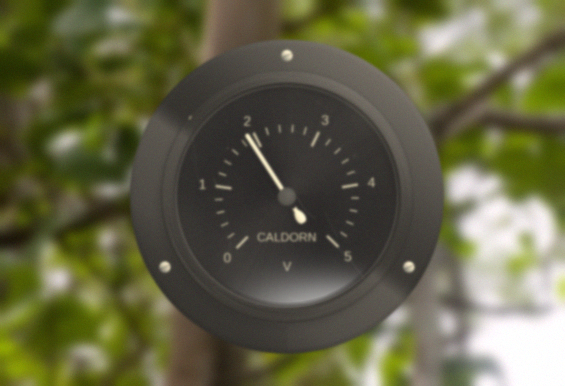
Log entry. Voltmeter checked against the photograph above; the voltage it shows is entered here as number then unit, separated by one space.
1.9 V
